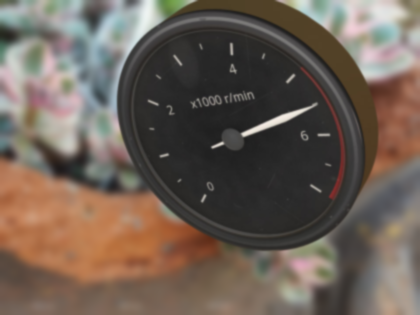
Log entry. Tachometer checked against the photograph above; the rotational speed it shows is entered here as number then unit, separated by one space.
5500 rpm
